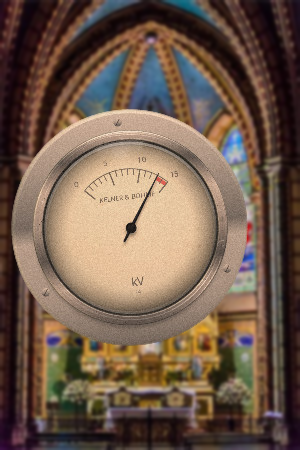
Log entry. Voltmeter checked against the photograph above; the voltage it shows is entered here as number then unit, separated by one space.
13 kV
